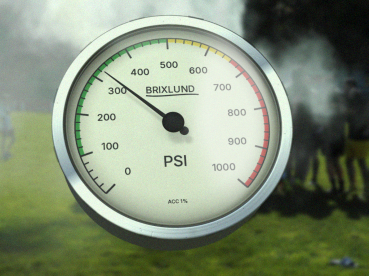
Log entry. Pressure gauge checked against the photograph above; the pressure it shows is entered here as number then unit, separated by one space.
320 psi
